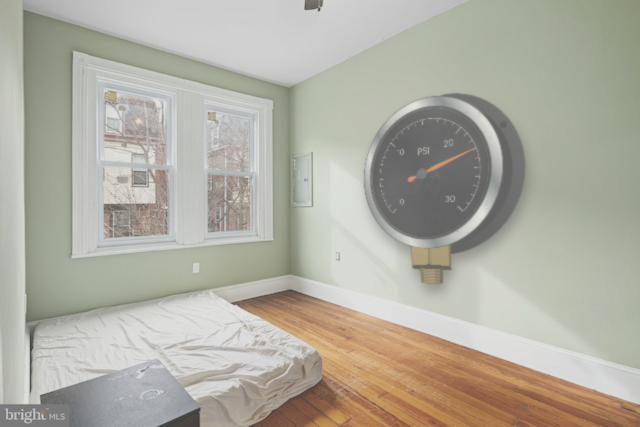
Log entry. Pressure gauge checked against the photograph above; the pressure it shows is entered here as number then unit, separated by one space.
23 psi
